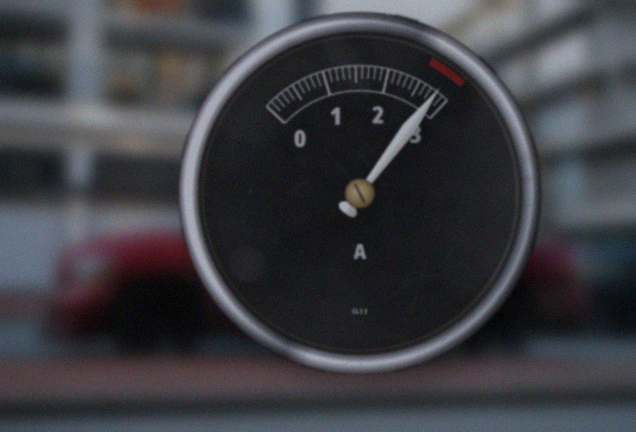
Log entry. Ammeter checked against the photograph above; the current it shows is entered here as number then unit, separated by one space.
2.8 A
